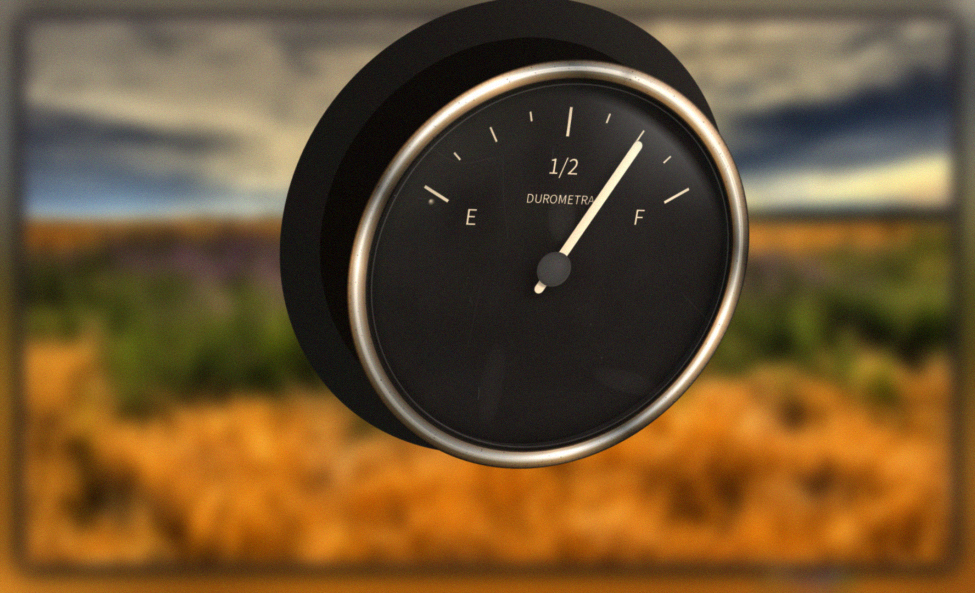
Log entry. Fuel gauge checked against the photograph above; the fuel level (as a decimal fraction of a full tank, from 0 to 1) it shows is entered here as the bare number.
0.75
